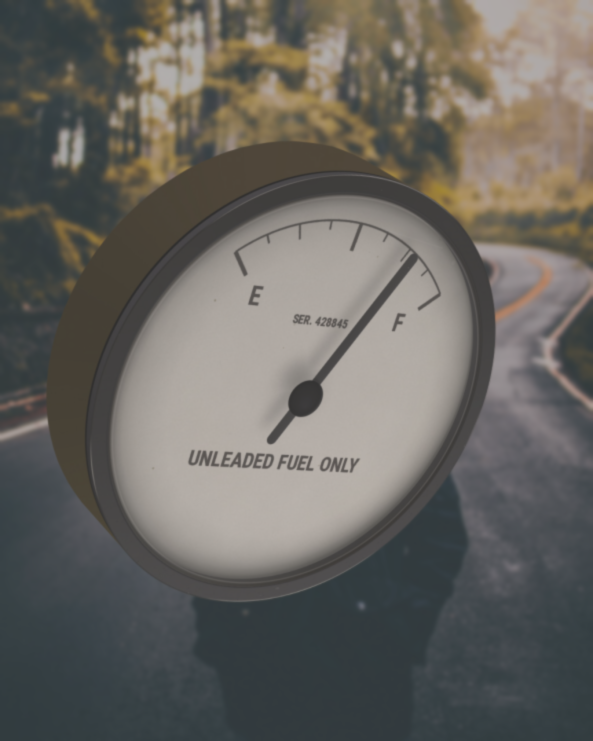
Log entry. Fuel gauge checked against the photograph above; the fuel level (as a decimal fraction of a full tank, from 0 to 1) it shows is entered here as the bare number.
0.75
